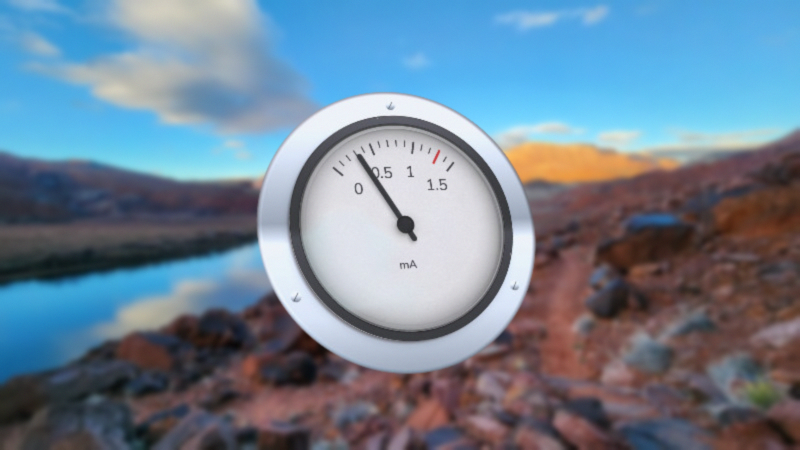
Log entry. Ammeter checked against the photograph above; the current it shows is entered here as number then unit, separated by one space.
0.3 mA
